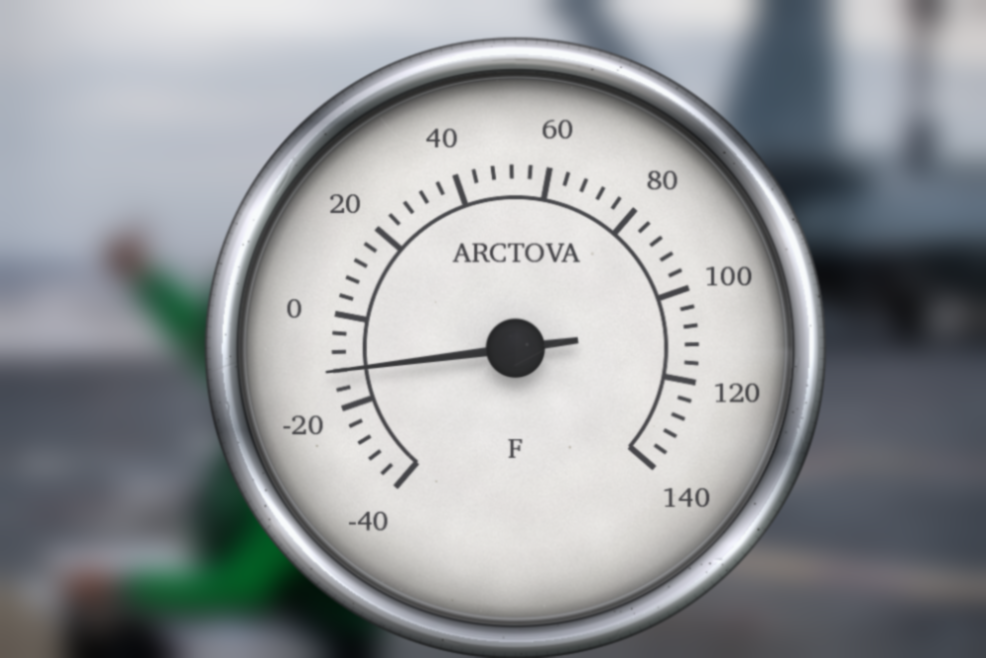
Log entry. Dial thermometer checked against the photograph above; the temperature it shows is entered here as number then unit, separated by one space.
-12 °F
